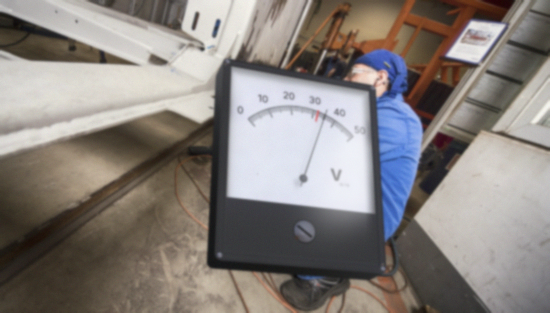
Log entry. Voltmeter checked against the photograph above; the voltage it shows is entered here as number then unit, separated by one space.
35 V
